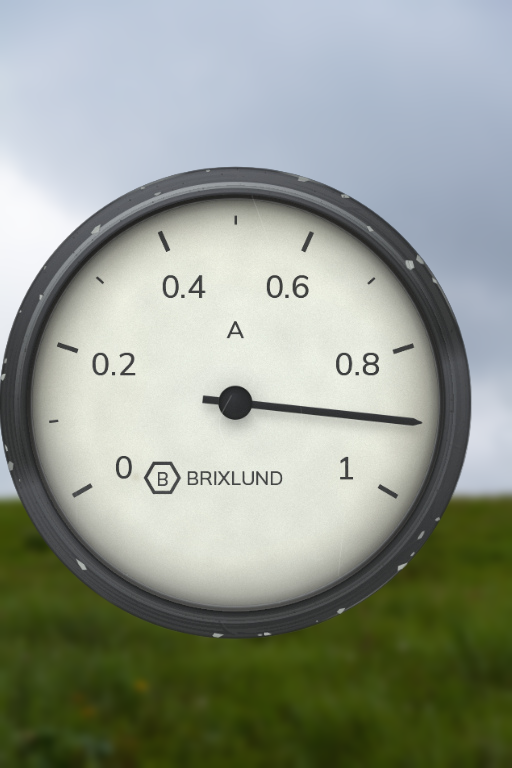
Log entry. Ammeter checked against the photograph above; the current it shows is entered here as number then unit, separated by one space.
0.9 A
